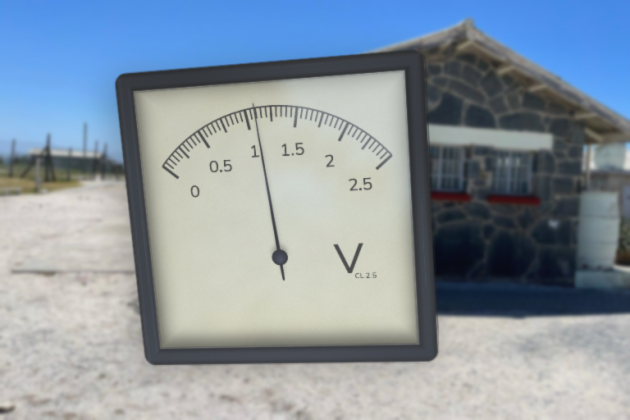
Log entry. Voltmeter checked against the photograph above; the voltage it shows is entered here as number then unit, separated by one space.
1.1 V
